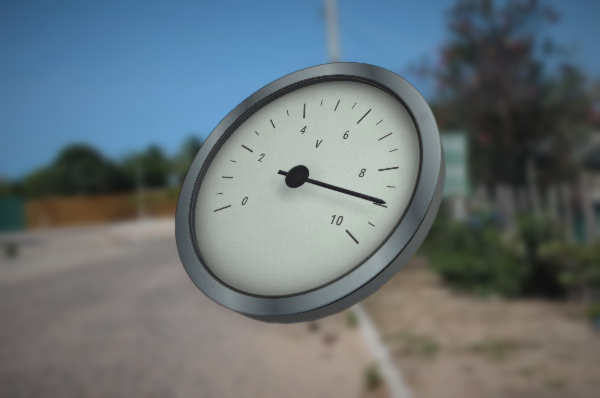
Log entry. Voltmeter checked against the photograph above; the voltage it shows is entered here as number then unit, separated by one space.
9 V
